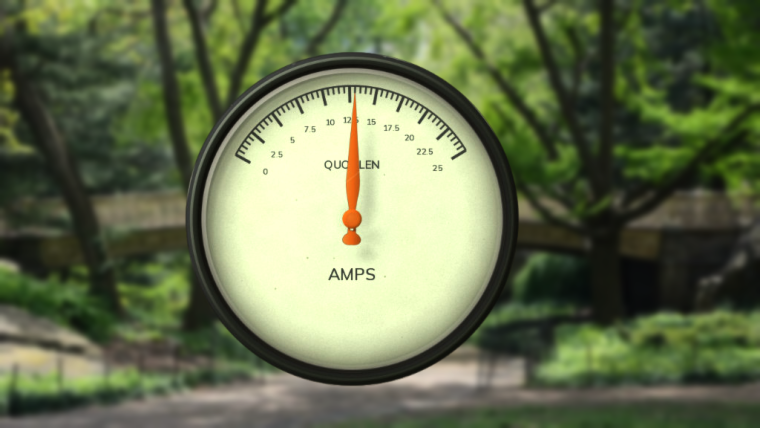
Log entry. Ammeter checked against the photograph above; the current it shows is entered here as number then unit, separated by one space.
13 A
